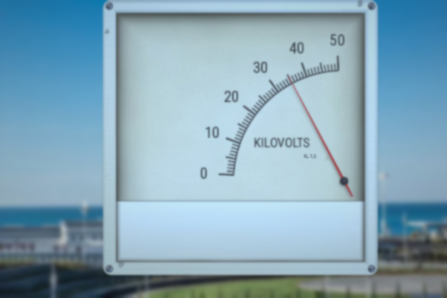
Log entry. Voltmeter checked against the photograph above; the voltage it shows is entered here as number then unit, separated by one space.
35 kV
